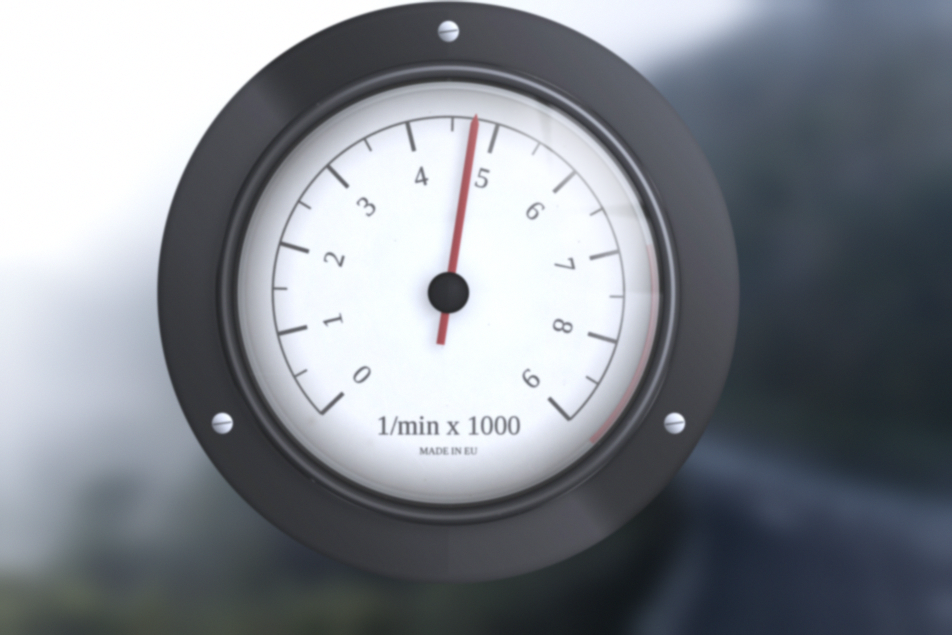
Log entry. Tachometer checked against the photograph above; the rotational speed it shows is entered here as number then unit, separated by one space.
4750 rpm
